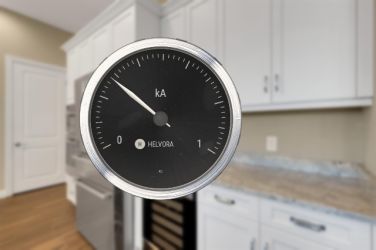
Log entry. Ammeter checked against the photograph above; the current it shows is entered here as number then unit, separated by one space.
0.28 kA
